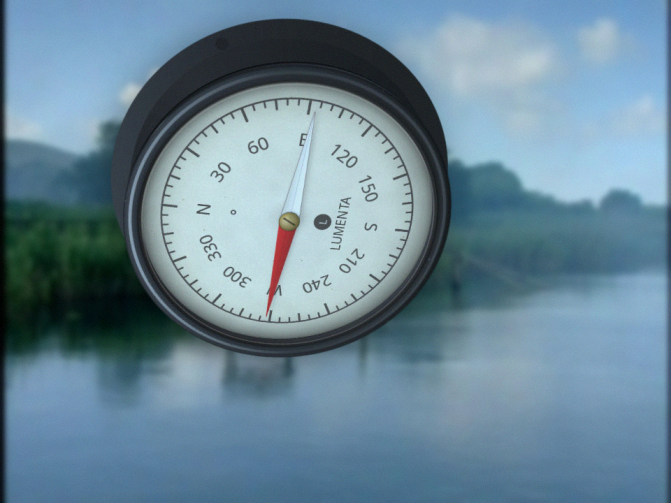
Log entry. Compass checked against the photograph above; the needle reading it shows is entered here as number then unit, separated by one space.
272.5 °
